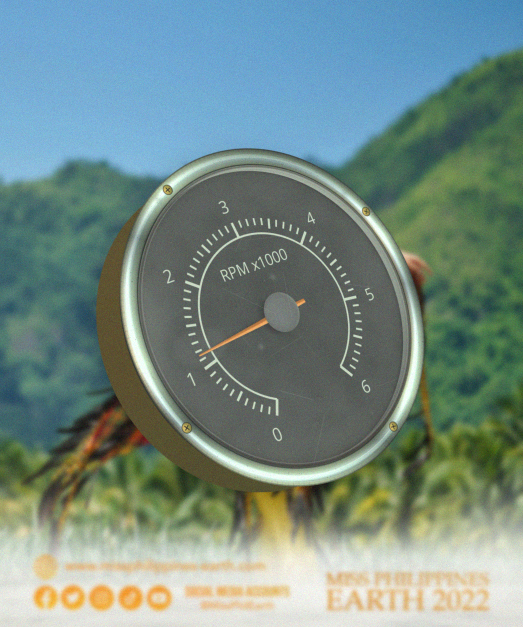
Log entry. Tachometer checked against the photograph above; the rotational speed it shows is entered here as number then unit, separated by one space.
1150 rpm
